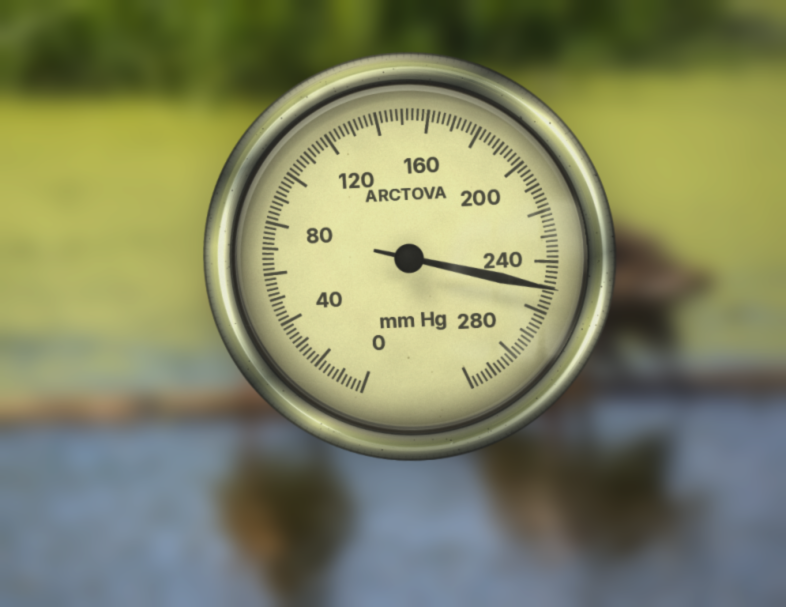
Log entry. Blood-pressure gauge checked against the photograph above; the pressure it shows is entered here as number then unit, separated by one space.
250 mmHg
